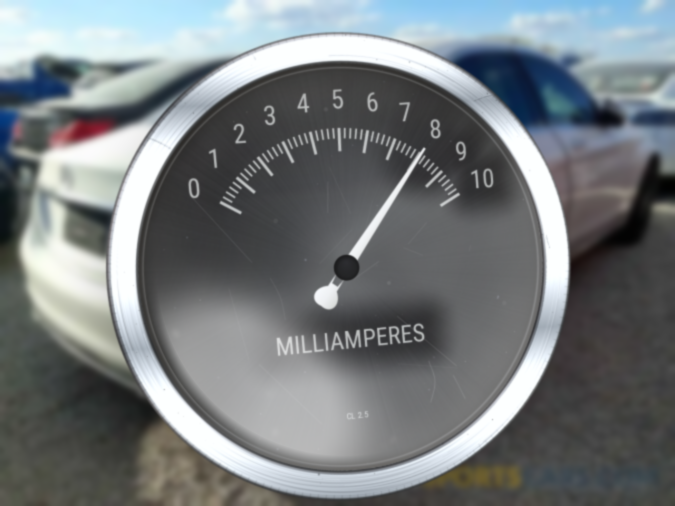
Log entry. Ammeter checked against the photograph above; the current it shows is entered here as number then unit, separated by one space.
8 mA
